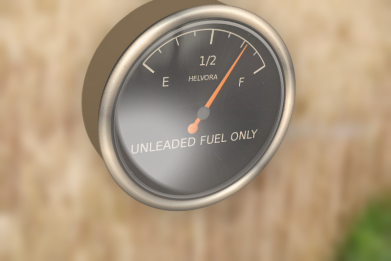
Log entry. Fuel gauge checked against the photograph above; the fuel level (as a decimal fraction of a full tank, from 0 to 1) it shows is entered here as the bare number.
0.75
